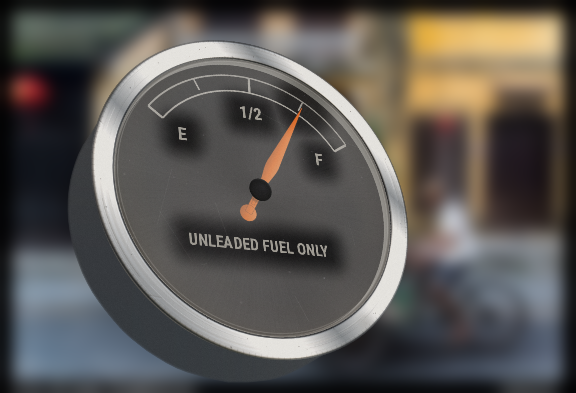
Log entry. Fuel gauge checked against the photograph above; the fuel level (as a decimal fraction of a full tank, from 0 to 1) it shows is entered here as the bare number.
0.75
